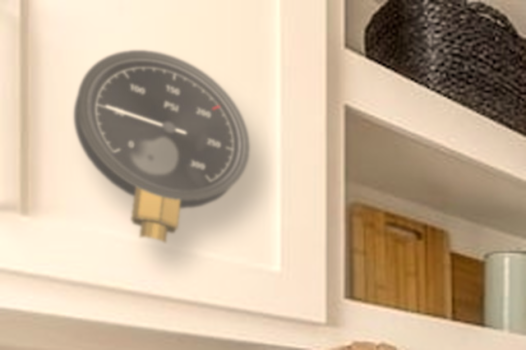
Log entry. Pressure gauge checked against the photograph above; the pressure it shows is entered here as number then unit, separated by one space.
50 psi
